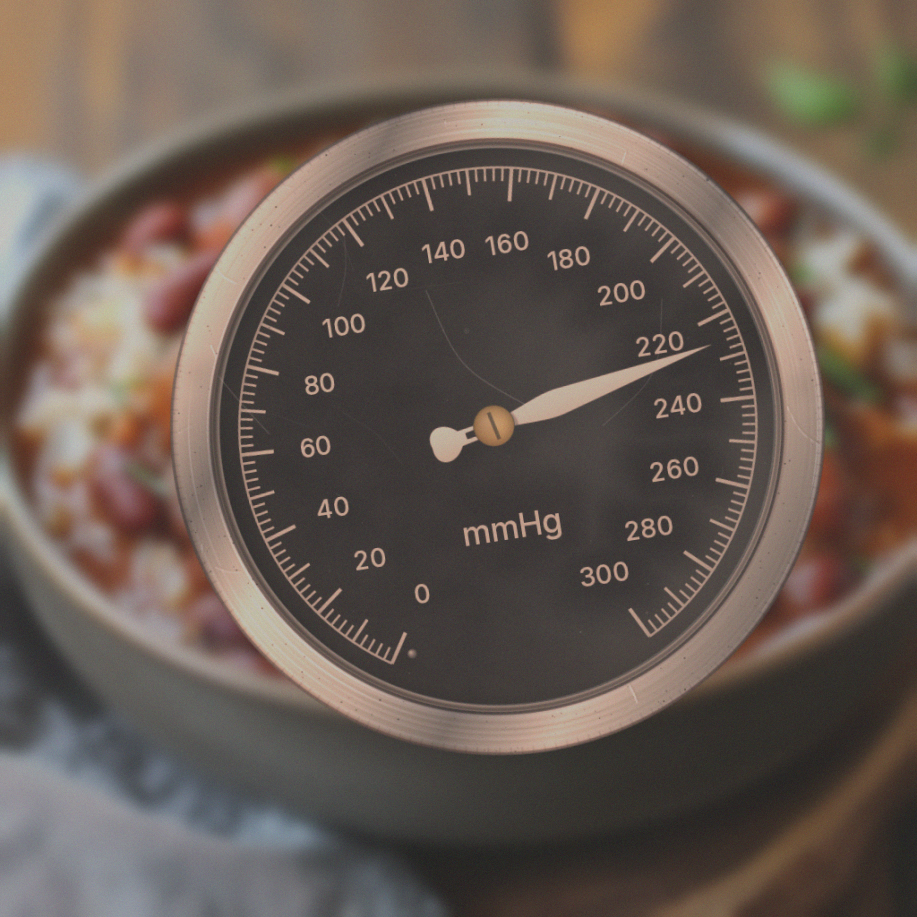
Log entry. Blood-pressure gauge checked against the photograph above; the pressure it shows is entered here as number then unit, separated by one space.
226 mmHg
